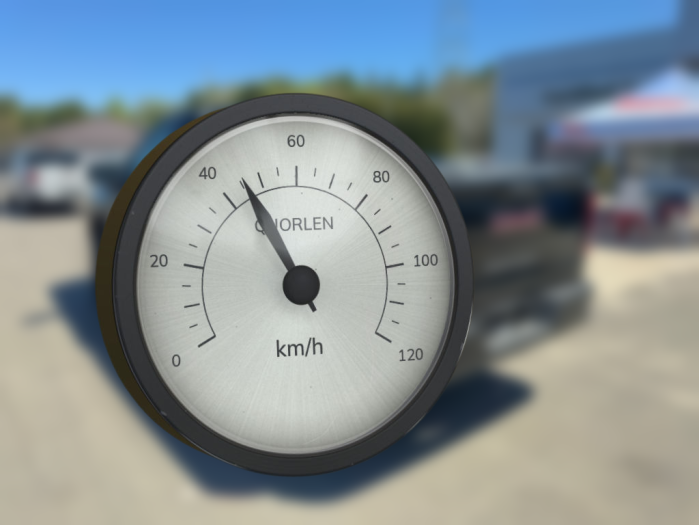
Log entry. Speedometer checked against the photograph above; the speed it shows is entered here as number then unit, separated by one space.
45 km/h
